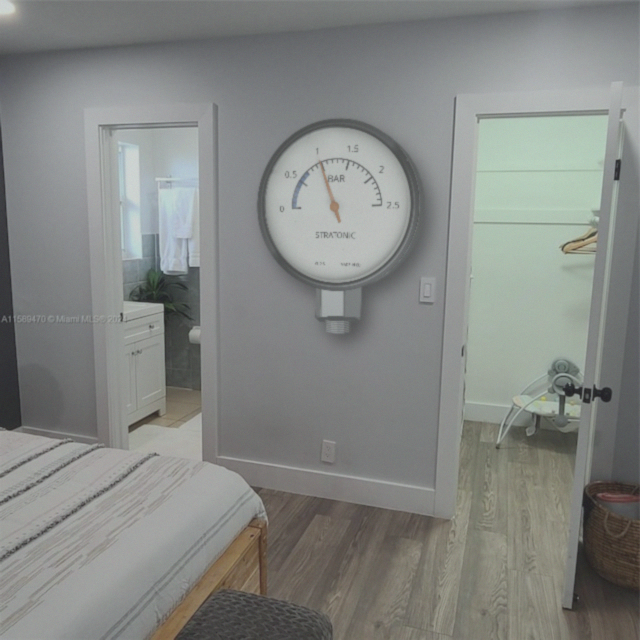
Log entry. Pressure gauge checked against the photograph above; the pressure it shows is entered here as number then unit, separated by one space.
1 bar
